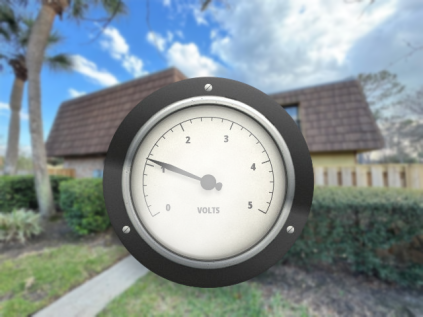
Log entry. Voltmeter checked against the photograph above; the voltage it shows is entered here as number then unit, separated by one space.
1.1 V
